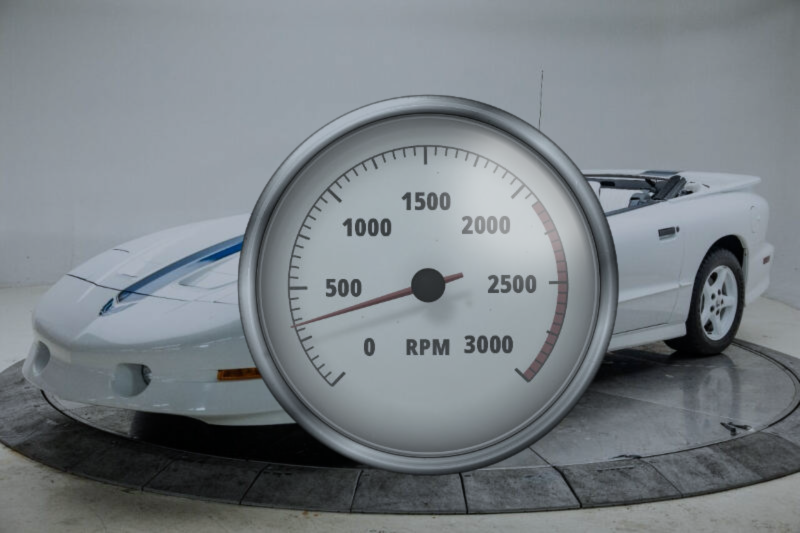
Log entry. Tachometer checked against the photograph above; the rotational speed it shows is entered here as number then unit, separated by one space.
325 rpm
